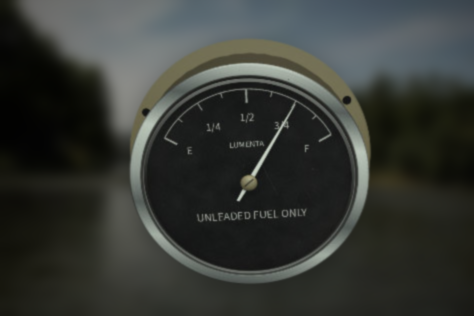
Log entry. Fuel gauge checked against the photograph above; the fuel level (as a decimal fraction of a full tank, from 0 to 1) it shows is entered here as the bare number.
0.75
